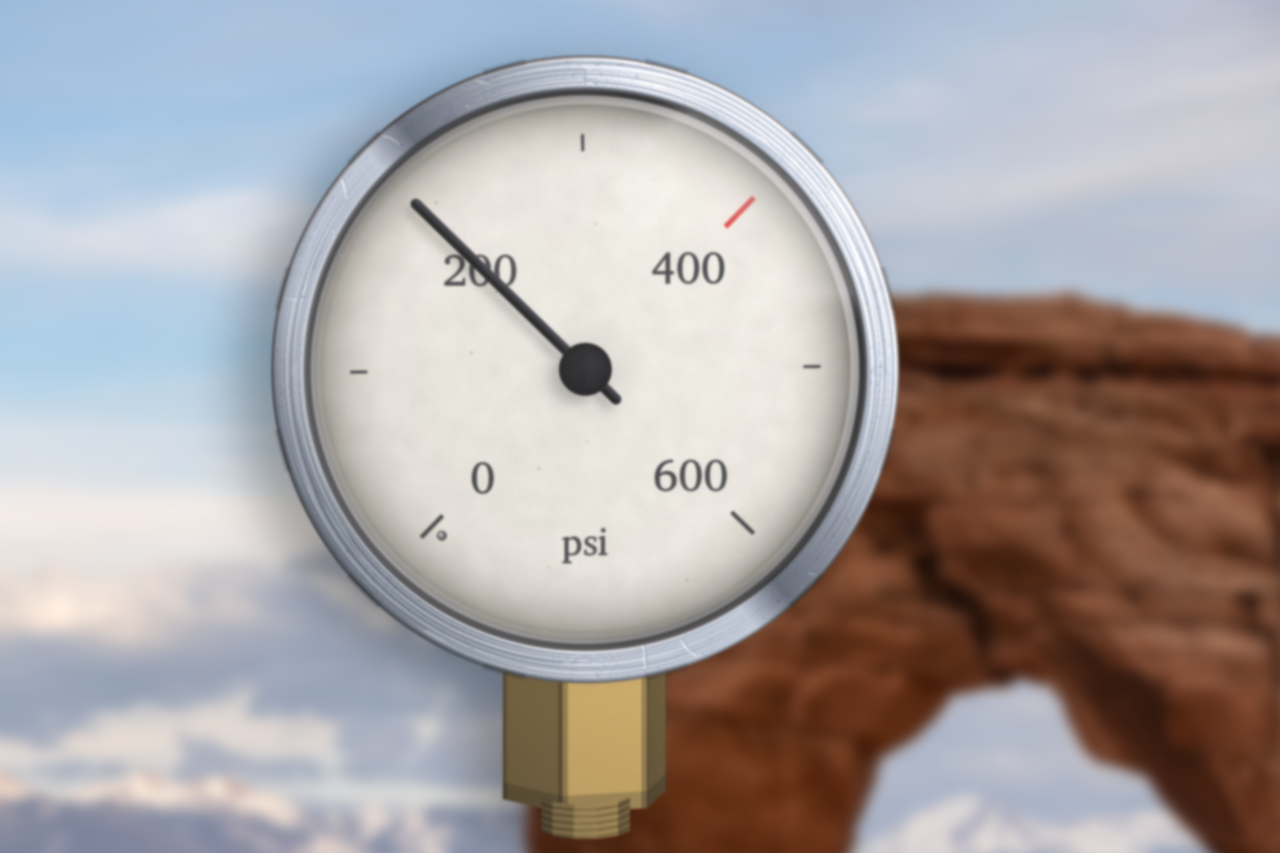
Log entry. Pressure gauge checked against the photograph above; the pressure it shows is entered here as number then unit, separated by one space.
200 psi
